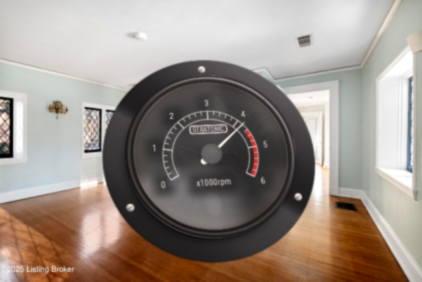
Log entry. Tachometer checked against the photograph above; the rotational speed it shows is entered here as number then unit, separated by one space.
4200 rpm
